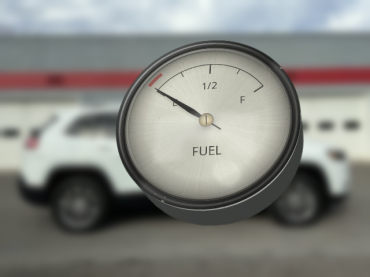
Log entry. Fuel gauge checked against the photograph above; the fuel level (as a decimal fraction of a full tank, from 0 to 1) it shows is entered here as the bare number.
0
